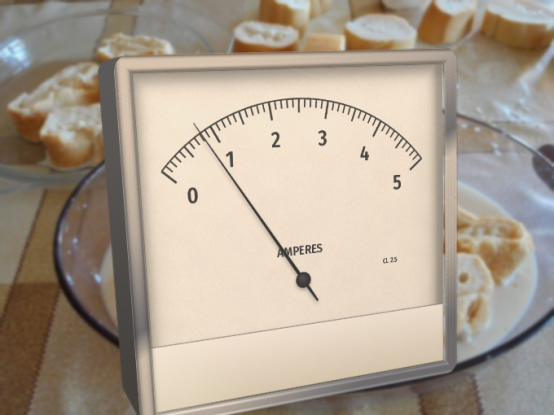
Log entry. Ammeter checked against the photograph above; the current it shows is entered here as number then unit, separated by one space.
0.8 A
